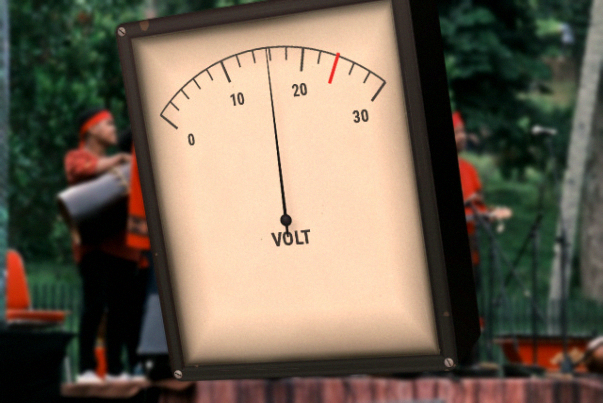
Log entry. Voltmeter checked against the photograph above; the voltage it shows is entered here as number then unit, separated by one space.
16 V
